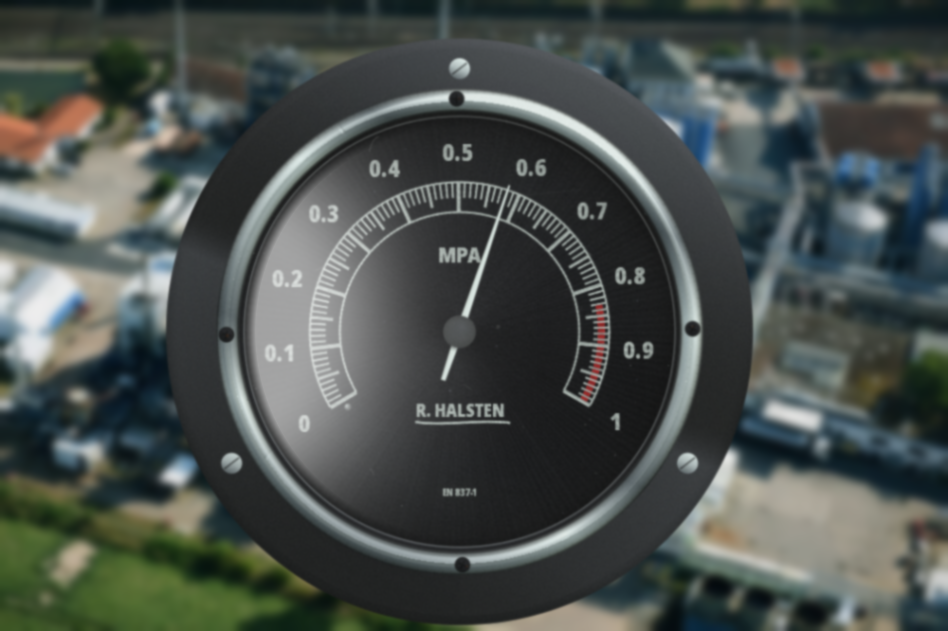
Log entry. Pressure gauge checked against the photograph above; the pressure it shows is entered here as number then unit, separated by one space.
0.58 MPa
